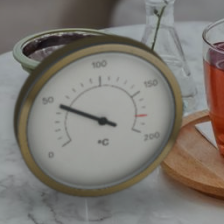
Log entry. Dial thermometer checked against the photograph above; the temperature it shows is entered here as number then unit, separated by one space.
50 °C
